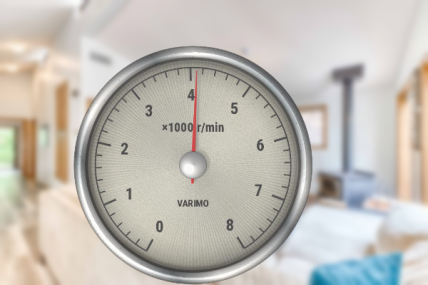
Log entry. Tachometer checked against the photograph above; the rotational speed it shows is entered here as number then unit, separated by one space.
4100 rpm
